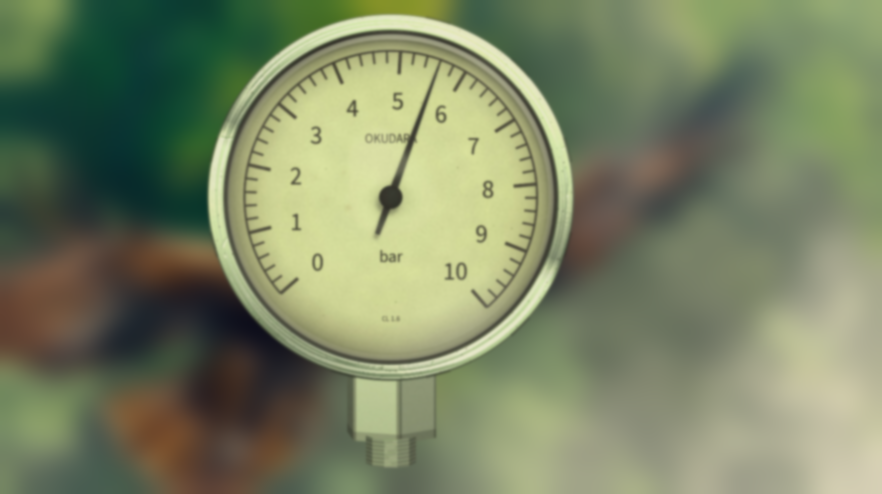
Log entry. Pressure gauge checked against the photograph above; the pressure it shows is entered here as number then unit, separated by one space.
5.6 bar
